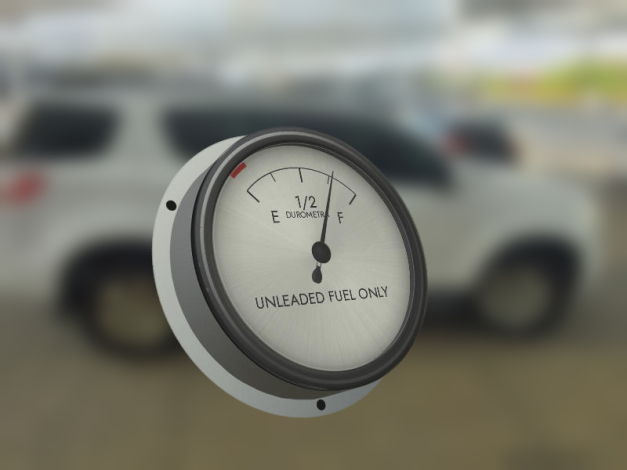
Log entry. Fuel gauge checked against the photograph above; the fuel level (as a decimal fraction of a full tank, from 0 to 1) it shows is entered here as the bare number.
0.75
